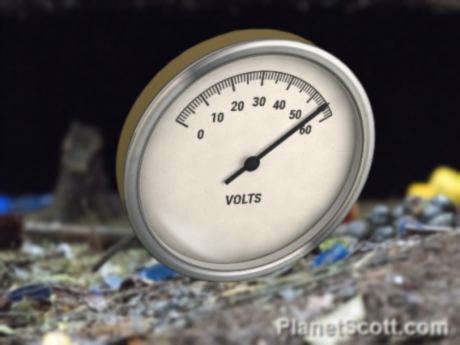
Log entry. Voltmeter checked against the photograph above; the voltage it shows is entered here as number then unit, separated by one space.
55 V
